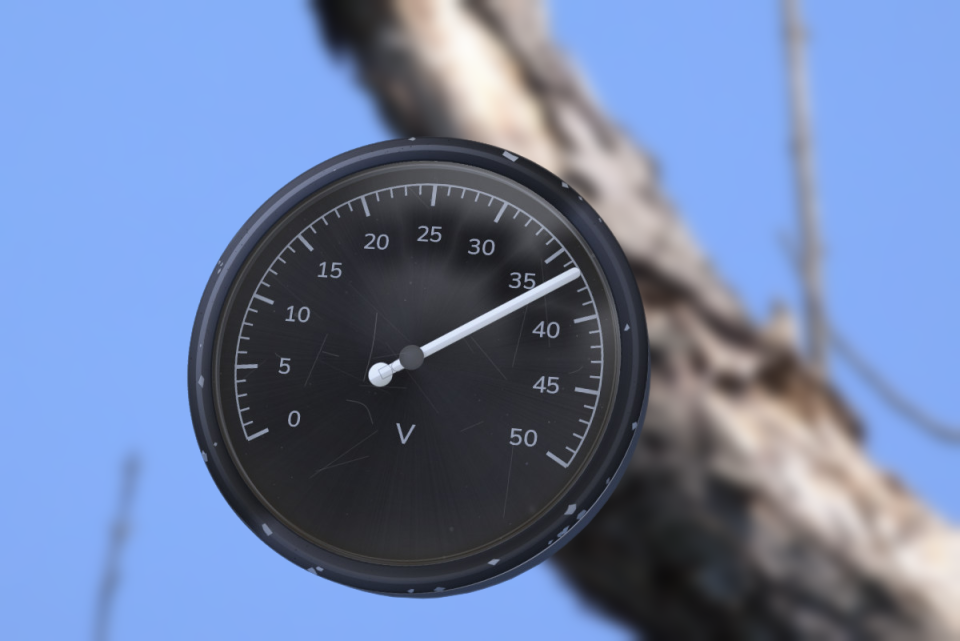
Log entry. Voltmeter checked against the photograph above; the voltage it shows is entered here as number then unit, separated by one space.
37 V
